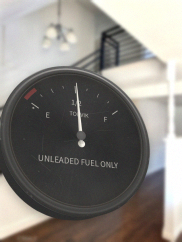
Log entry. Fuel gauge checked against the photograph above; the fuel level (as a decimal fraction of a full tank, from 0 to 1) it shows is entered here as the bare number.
0.5
